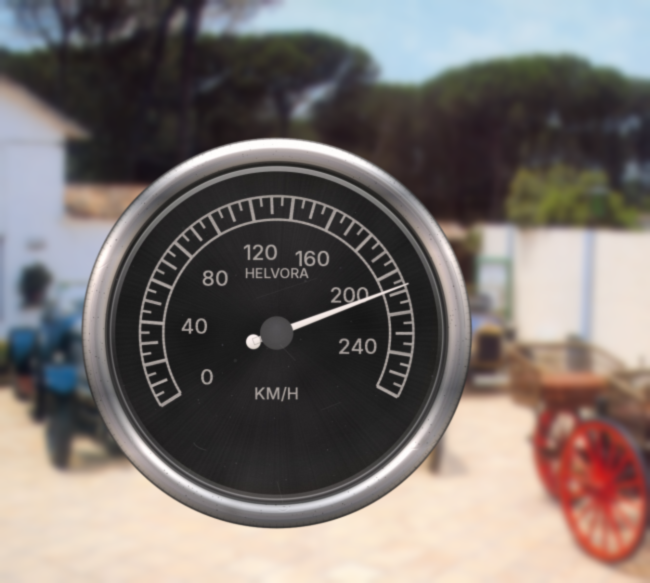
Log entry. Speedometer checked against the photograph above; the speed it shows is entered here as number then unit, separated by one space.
207.5 km/h
